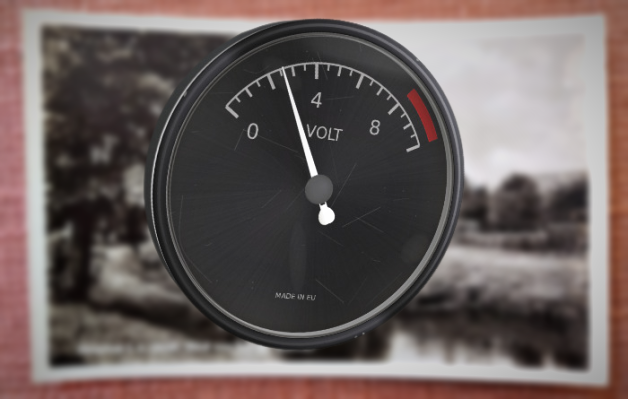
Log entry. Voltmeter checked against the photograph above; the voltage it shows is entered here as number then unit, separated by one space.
2.5 V
